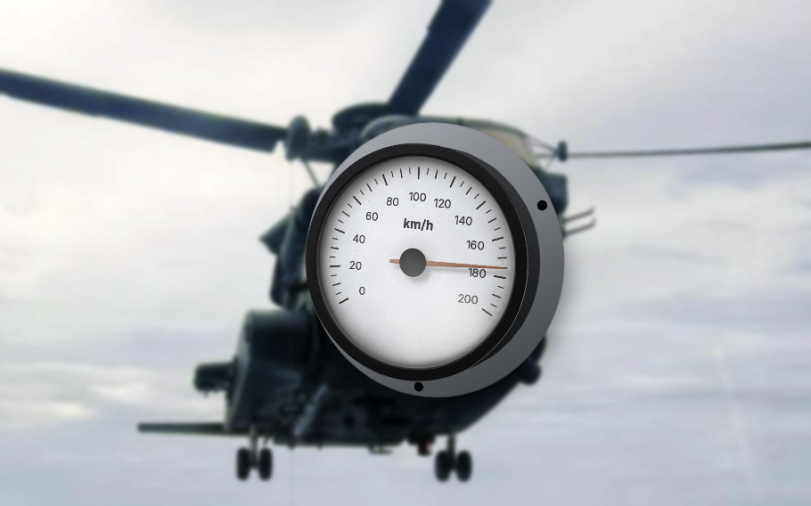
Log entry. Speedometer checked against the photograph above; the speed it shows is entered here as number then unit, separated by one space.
175 km/h
